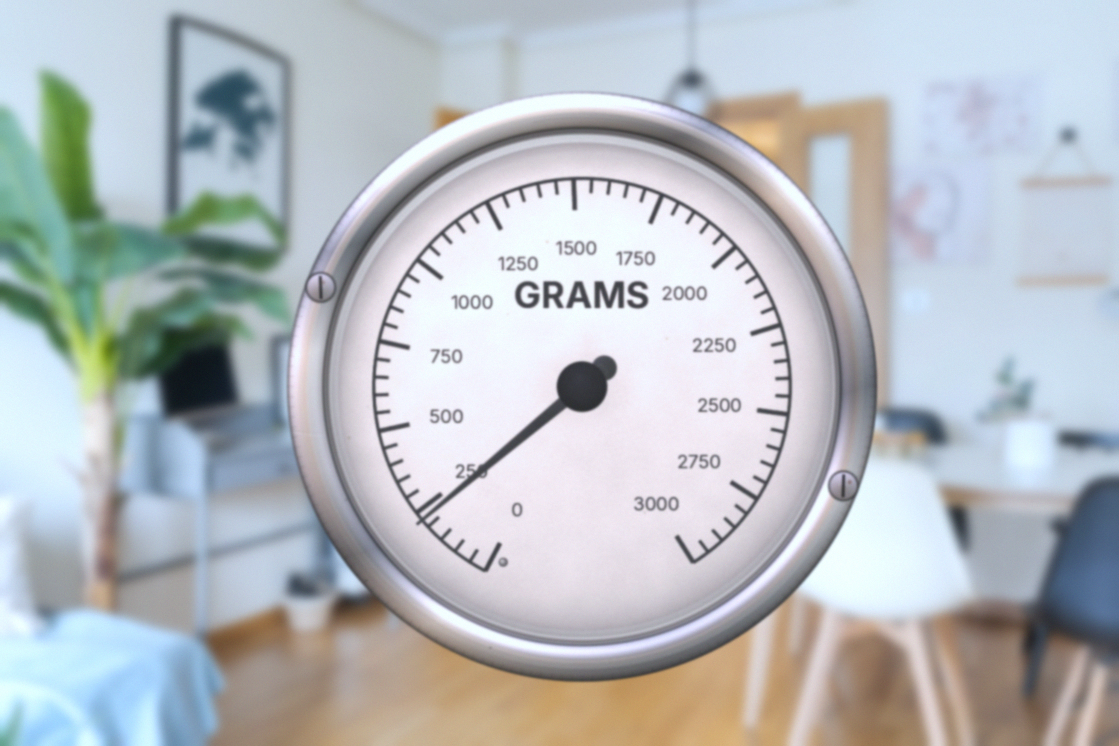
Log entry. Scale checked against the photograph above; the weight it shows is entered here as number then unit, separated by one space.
225 g
